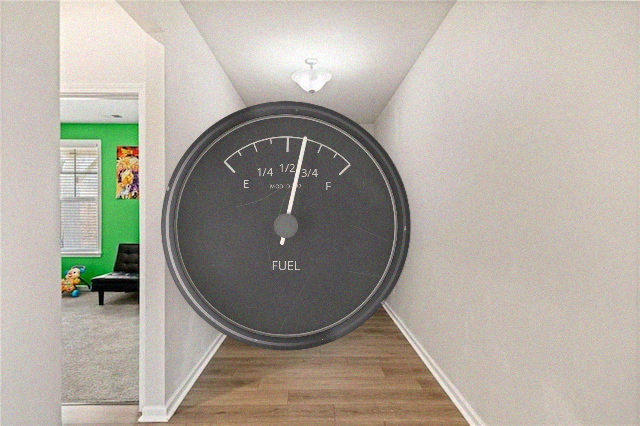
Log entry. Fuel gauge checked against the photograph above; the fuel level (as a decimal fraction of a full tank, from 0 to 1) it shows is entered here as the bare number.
0.625
